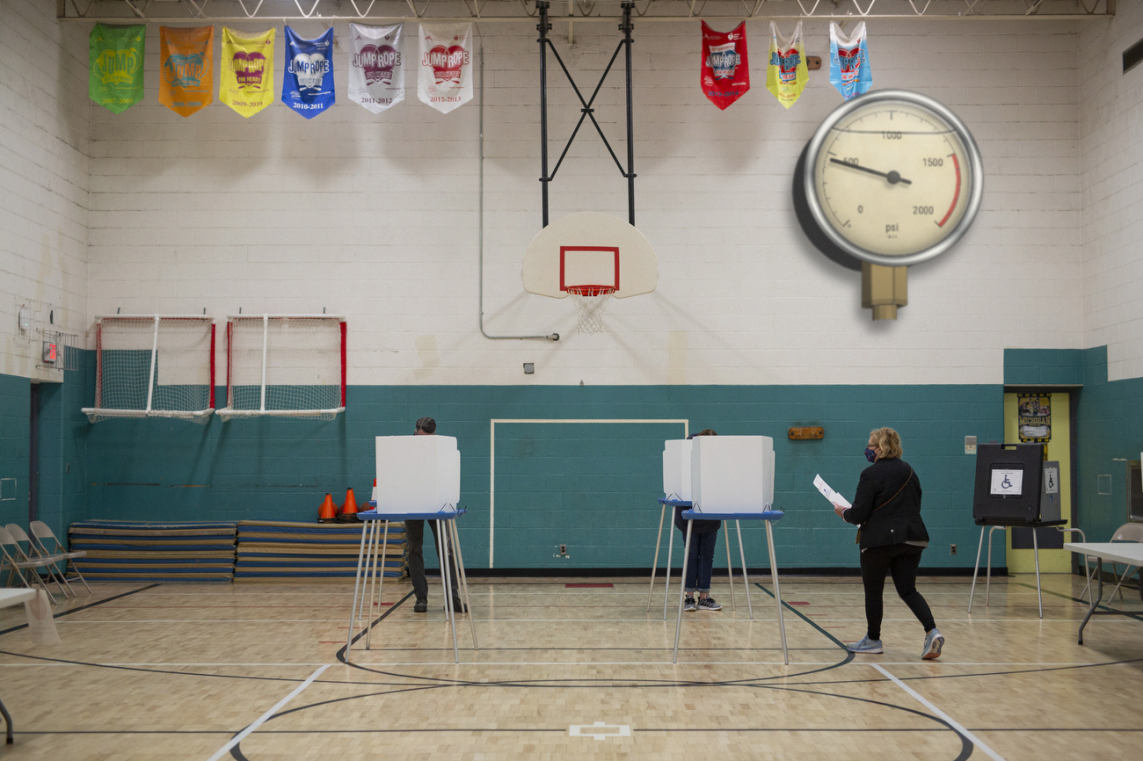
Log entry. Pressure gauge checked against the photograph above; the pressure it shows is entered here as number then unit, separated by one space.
450 psi
